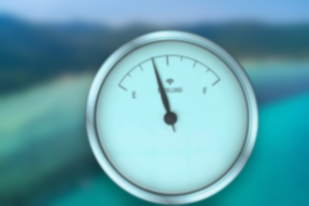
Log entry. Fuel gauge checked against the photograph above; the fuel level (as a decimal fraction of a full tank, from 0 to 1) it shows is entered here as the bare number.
0.375
